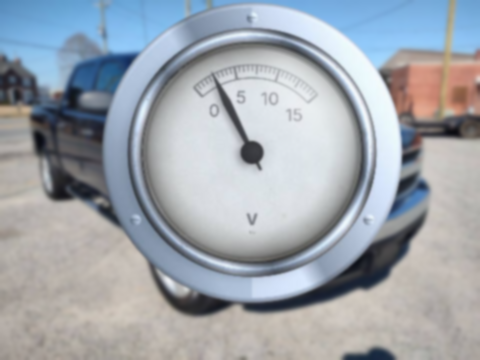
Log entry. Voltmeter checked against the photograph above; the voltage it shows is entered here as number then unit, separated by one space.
2.5 V
